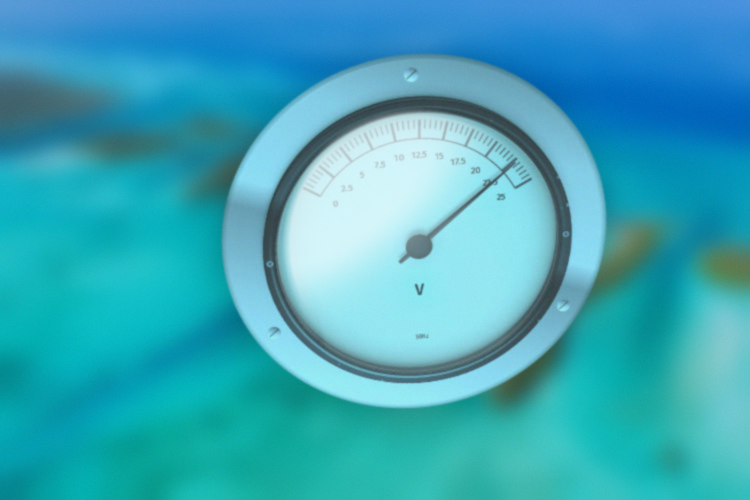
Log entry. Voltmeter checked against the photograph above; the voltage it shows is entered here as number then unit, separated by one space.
22.5 V
